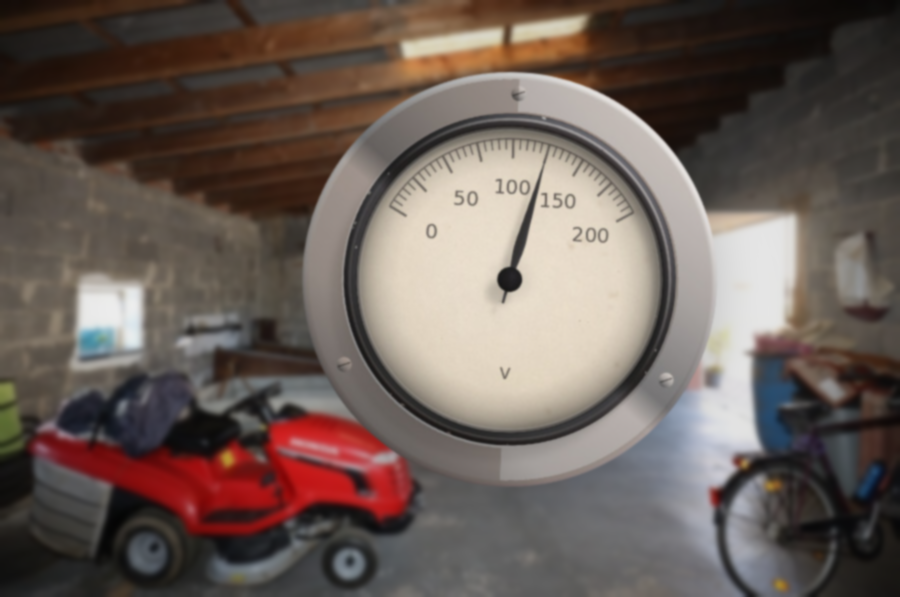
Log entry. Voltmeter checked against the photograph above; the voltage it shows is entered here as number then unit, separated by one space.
125 V
